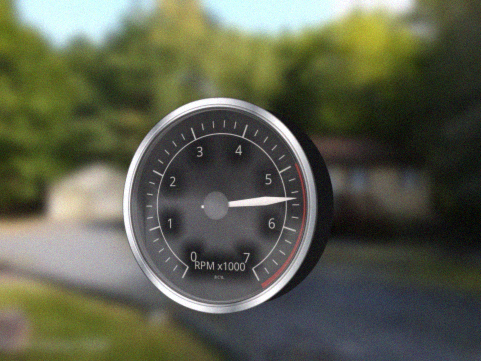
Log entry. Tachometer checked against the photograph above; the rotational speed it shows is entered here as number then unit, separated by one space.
5500 rpm
